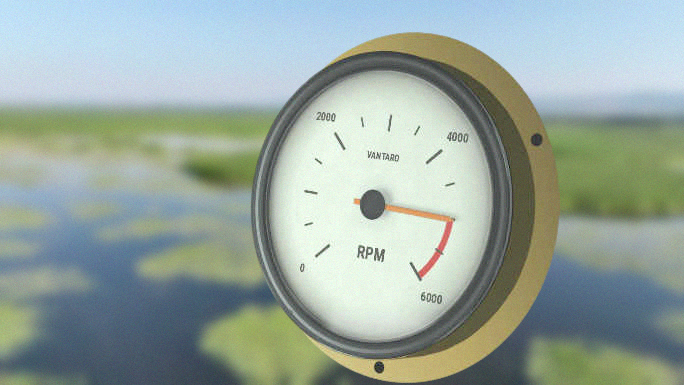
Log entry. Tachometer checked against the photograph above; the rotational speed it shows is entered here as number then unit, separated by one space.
5000 rpm
